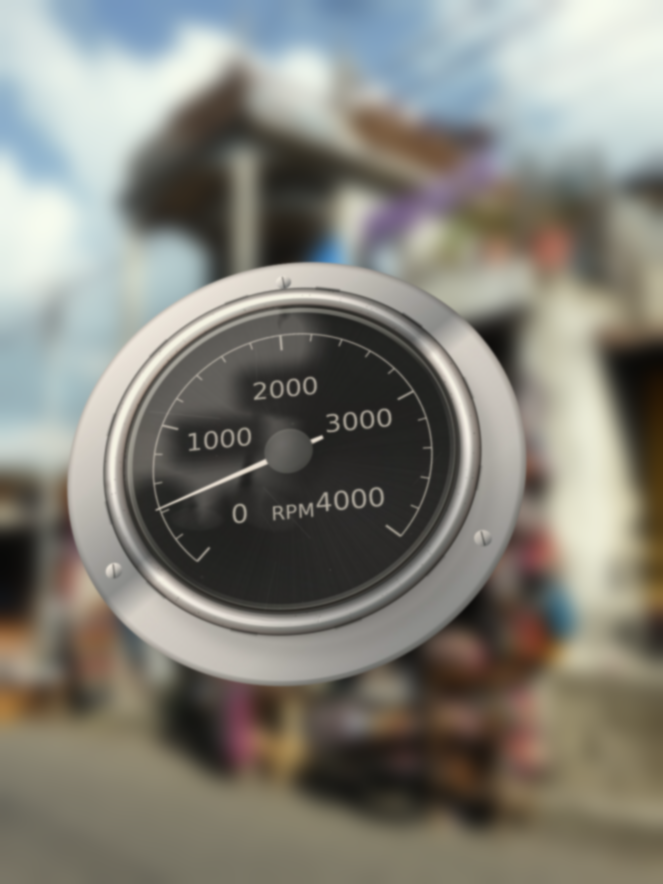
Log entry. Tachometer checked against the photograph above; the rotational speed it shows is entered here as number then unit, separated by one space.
400 rpm
